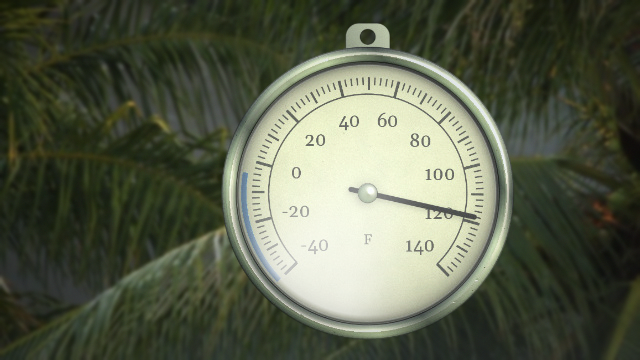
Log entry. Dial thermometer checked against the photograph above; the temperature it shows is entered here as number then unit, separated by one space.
118 °F
